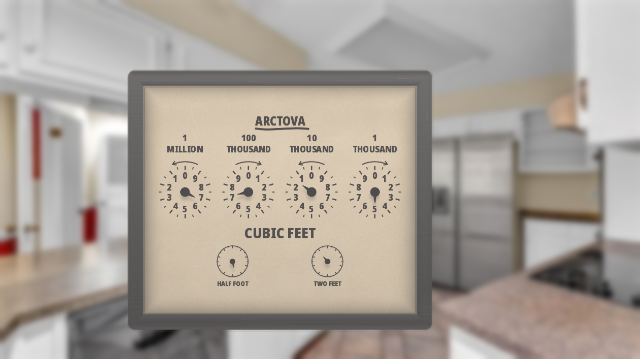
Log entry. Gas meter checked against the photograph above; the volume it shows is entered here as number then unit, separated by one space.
671500 ft³
